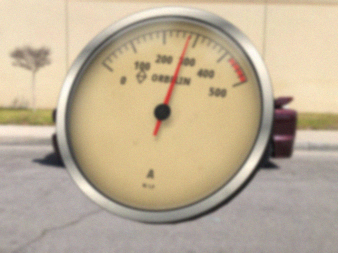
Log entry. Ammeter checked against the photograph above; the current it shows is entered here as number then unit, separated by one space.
280 A
